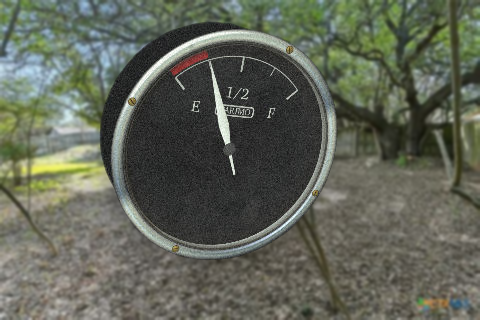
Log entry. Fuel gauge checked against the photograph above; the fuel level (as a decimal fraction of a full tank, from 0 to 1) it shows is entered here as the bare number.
0.25
